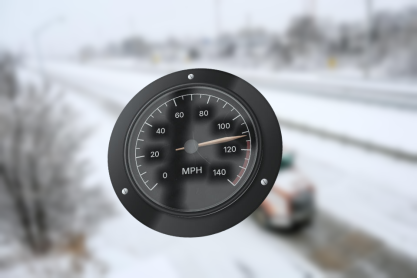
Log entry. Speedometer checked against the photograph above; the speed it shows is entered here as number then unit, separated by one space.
112.5 mph
